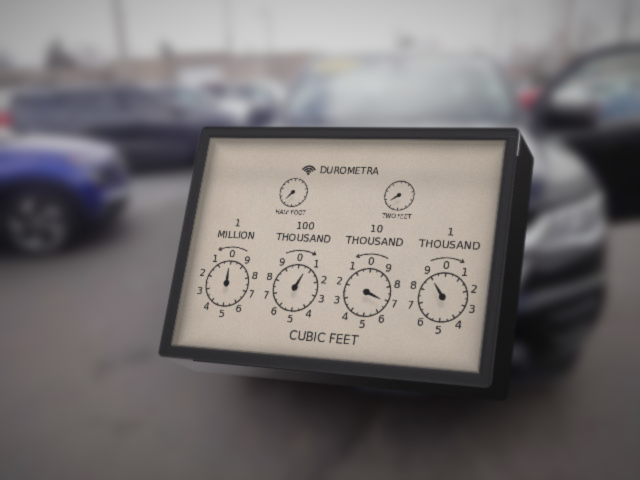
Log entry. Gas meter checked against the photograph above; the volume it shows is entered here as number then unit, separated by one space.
6900 ft³
